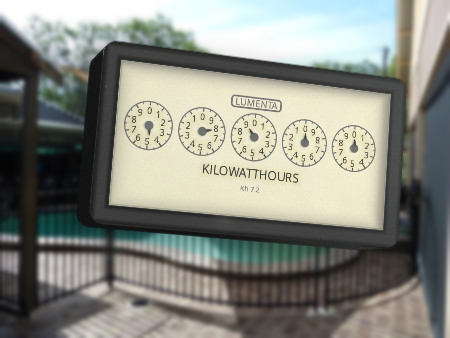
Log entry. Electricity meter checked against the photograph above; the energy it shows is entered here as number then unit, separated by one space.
47900 kWh
